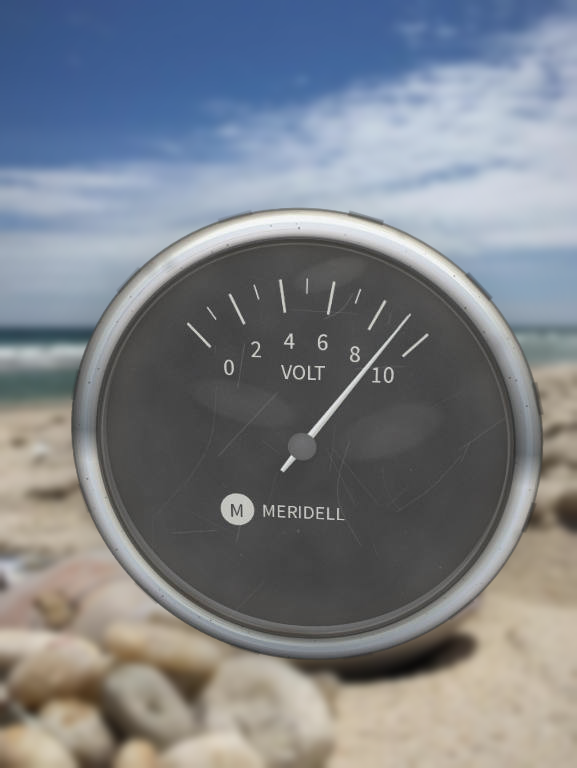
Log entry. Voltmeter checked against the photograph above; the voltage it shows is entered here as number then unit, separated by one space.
9 V
